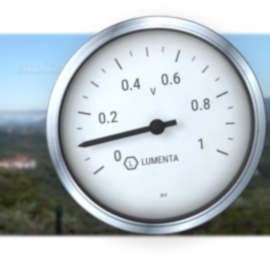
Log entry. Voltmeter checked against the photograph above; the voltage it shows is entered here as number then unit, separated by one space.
0.1 V
